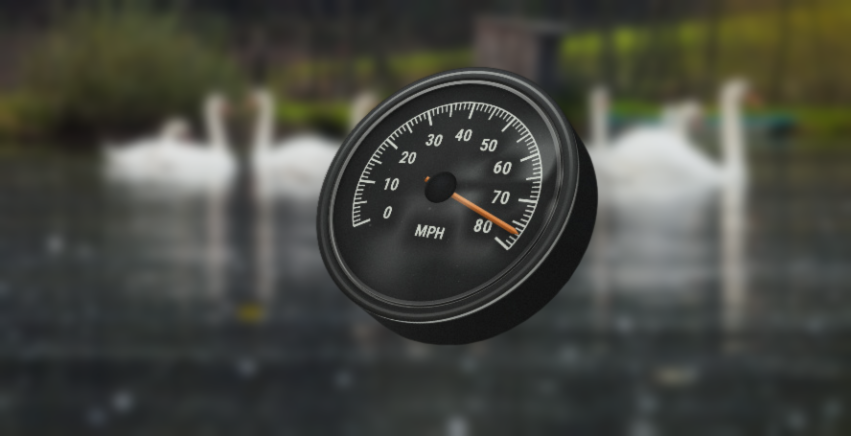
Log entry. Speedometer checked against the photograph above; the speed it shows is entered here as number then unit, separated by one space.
77 mph
